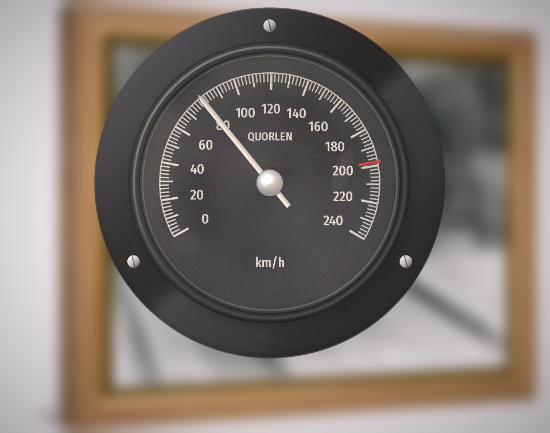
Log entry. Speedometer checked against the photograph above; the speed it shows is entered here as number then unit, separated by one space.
80 km/h
